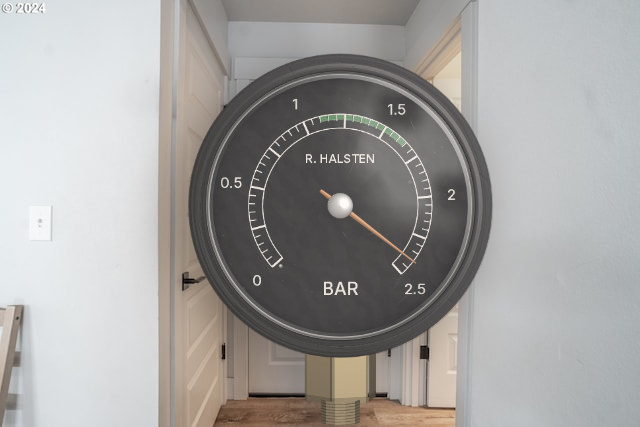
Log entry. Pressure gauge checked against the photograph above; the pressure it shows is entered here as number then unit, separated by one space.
2.4 bar
